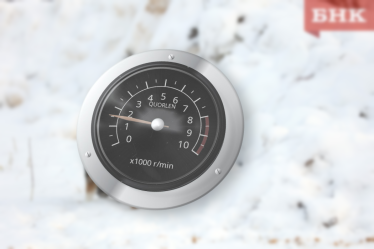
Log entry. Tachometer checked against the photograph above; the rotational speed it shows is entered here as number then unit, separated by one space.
1500 rpm
